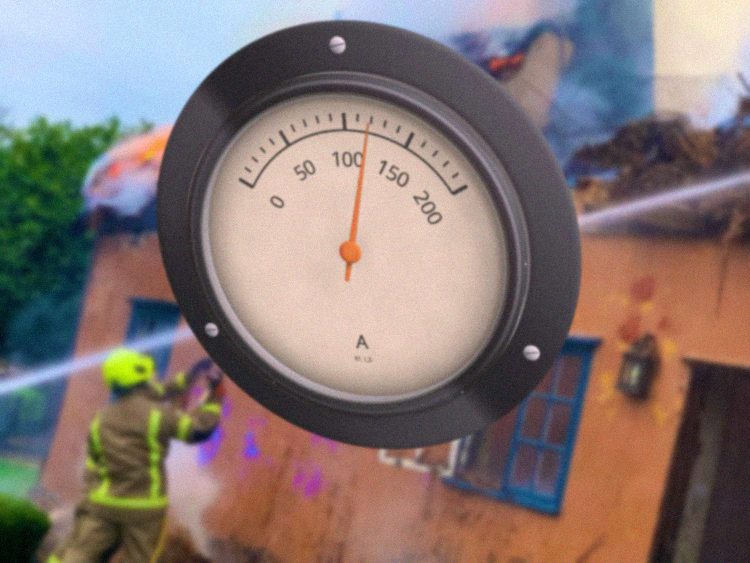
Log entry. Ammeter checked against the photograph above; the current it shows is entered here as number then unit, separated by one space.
120 A
